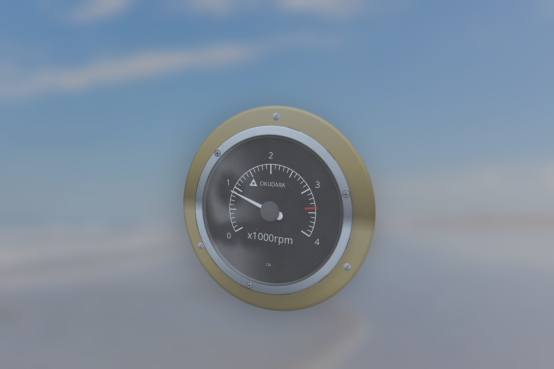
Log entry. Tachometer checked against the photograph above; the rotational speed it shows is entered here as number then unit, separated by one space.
900 rpm
